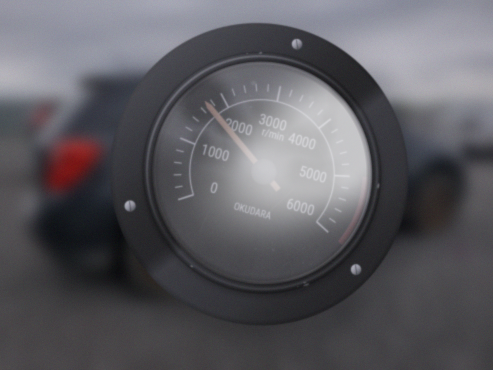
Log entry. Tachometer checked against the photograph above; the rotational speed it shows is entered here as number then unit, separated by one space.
1700 rpm
